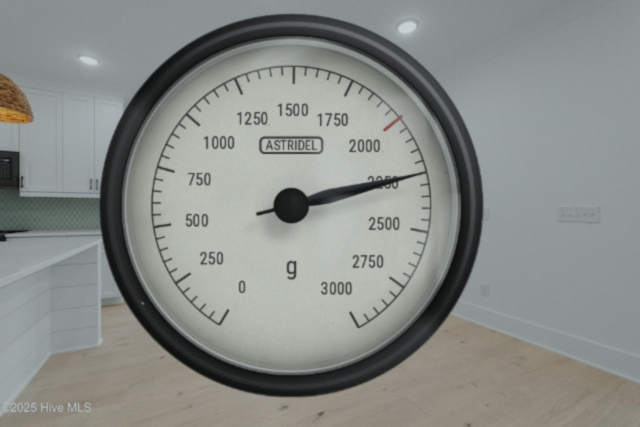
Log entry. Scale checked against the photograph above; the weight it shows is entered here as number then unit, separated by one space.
2250 g
